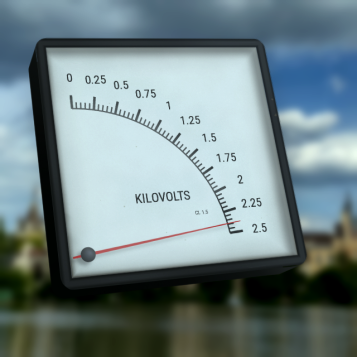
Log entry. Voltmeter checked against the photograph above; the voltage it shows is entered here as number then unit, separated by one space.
2.4 kV
